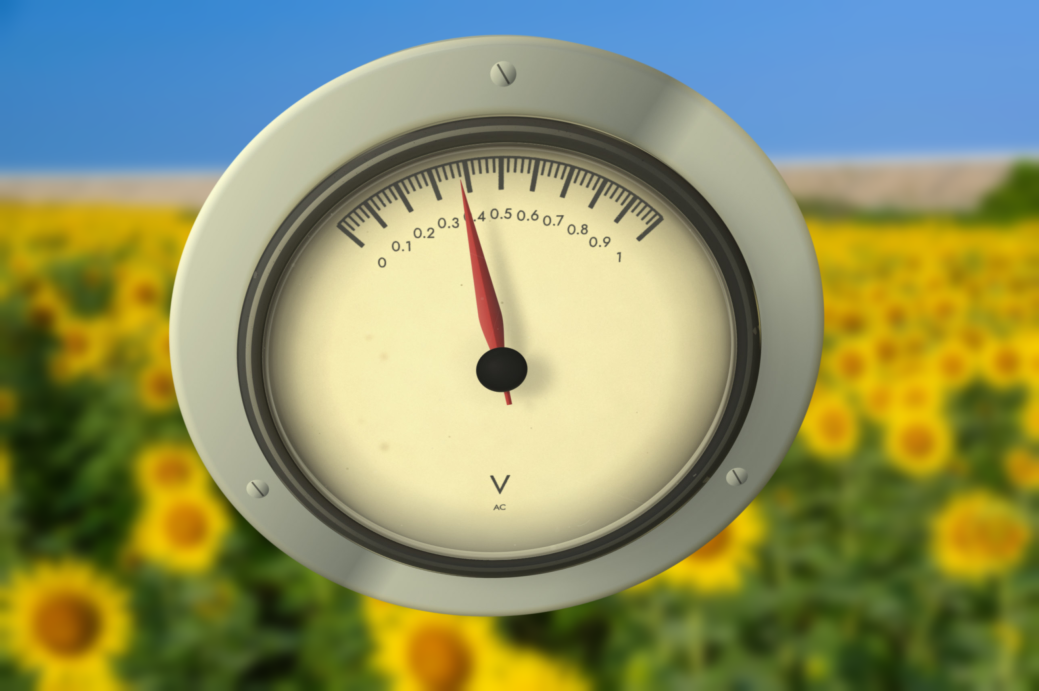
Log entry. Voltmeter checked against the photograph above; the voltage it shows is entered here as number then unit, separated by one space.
0.38 V
